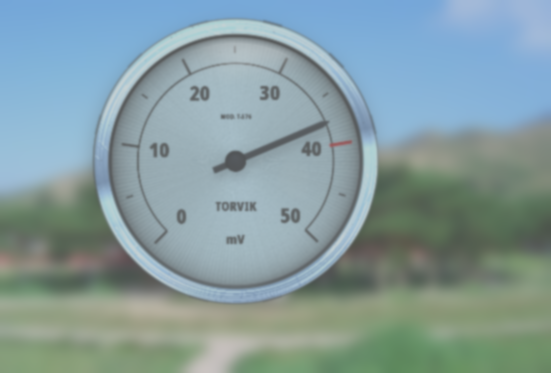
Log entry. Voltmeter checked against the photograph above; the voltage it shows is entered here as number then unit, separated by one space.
37.5 mV
